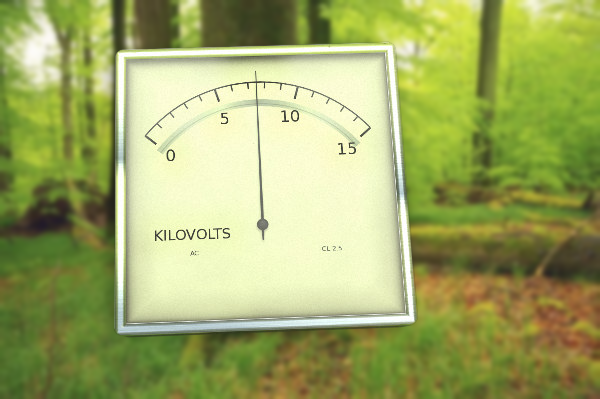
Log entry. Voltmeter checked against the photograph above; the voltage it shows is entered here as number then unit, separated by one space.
7.5 kV
